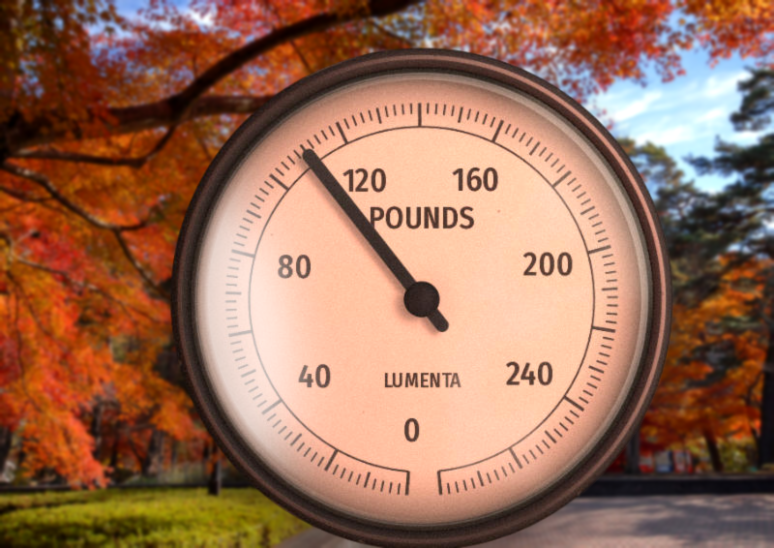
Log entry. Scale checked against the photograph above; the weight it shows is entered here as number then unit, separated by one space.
110 lb
